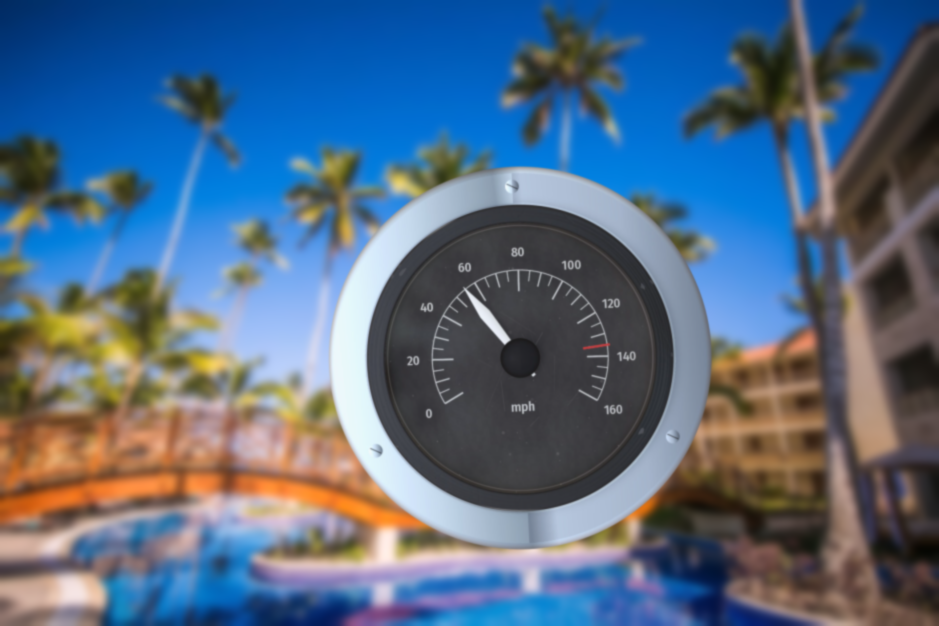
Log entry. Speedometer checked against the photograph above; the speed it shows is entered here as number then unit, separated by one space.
55 mph
